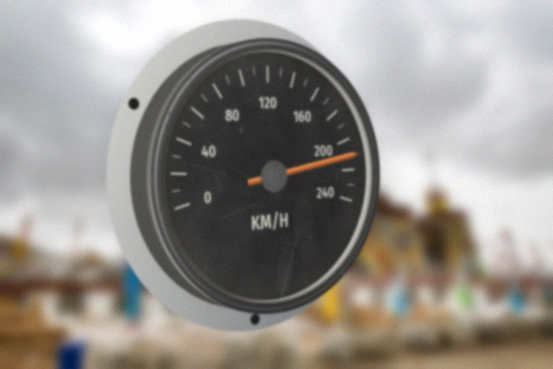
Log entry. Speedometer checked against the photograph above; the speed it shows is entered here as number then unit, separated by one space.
210 km/h
